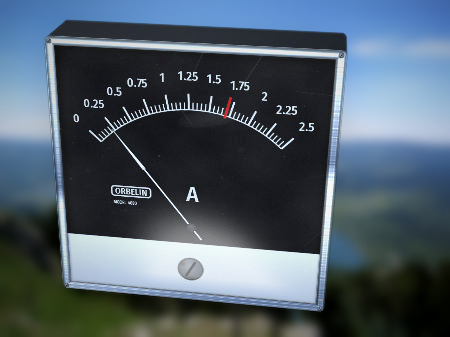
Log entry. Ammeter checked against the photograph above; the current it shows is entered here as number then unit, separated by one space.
0.25 A
